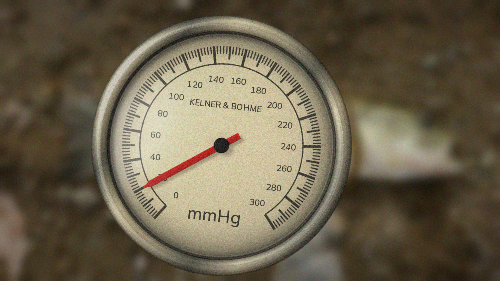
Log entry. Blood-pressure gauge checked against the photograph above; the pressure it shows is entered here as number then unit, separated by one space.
20 mmHg
